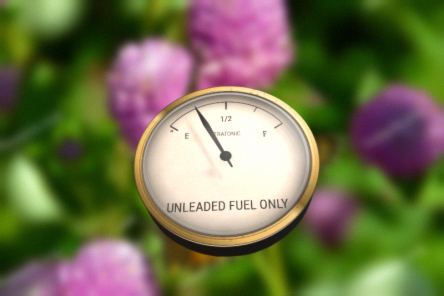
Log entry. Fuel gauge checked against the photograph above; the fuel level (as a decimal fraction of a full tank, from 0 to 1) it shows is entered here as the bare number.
0.25
